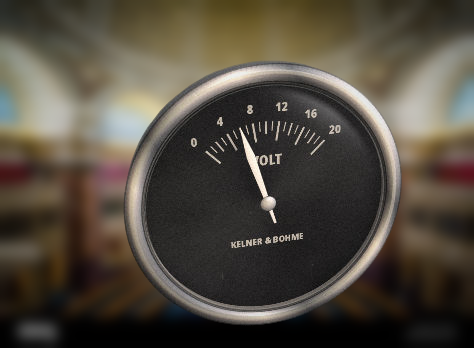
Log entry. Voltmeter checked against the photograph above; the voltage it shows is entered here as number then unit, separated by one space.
6 V
